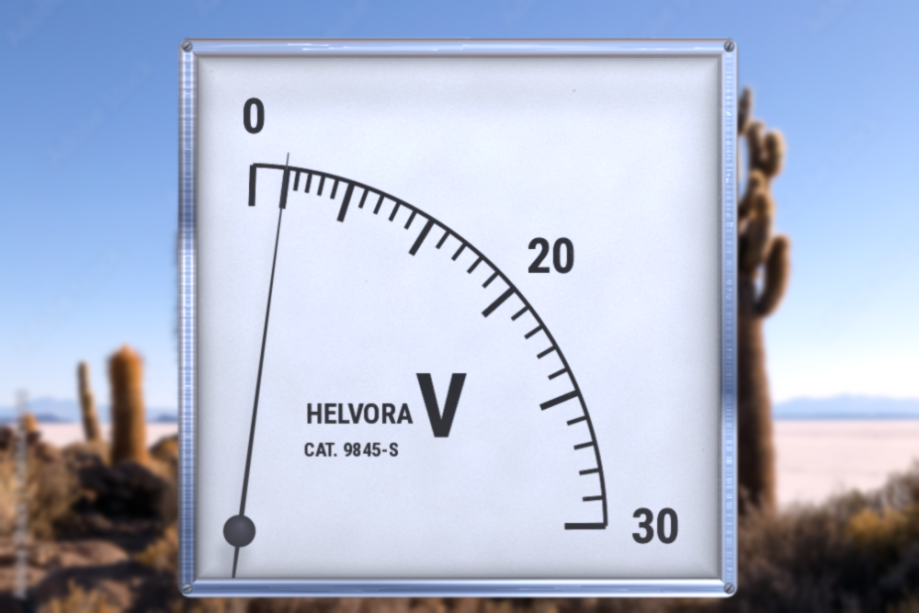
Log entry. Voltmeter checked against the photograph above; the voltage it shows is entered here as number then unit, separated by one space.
5 V
